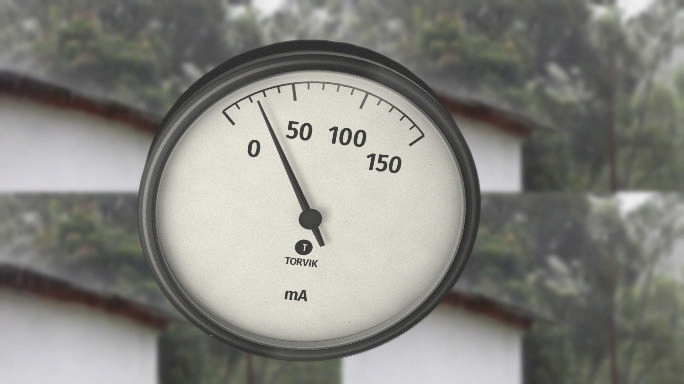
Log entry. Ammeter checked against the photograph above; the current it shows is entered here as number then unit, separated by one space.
25 mA
